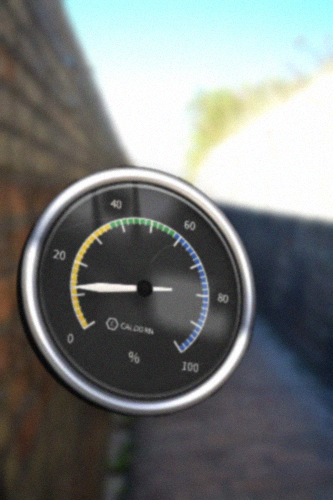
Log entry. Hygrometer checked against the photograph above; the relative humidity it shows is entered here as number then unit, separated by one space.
12 %
